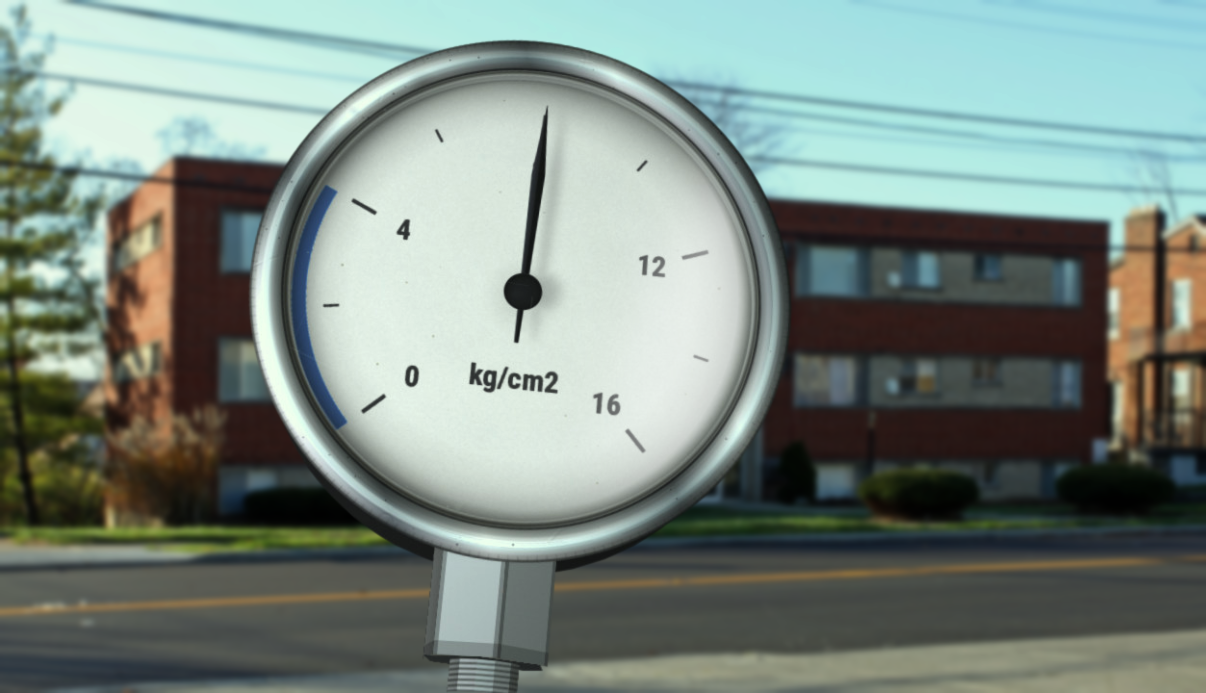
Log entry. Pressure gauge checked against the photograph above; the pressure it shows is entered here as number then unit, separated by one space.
8 kg/cm²
